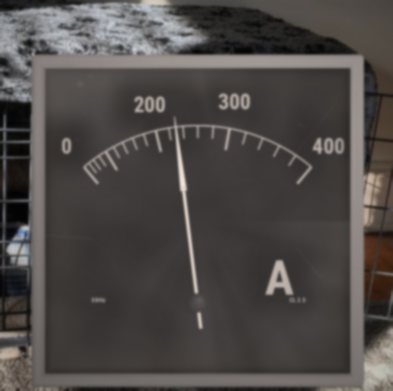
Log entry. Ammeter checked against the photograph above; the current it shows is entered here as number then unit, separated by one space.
230 A
